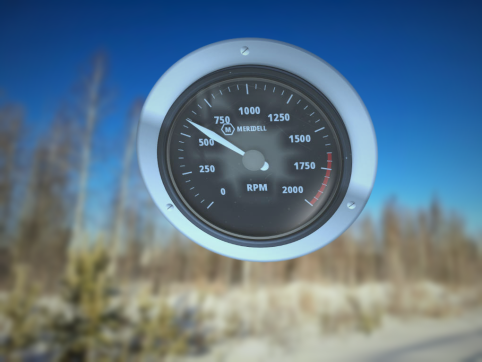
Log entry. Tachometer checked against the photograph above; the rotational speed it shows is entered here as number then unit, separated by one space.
600 rpm
